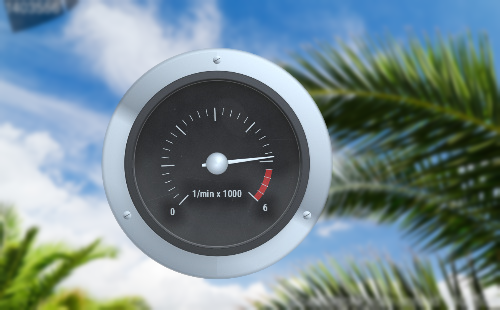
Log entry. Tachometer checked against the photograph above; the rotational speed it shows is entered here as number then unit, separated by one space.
4900 rpm
